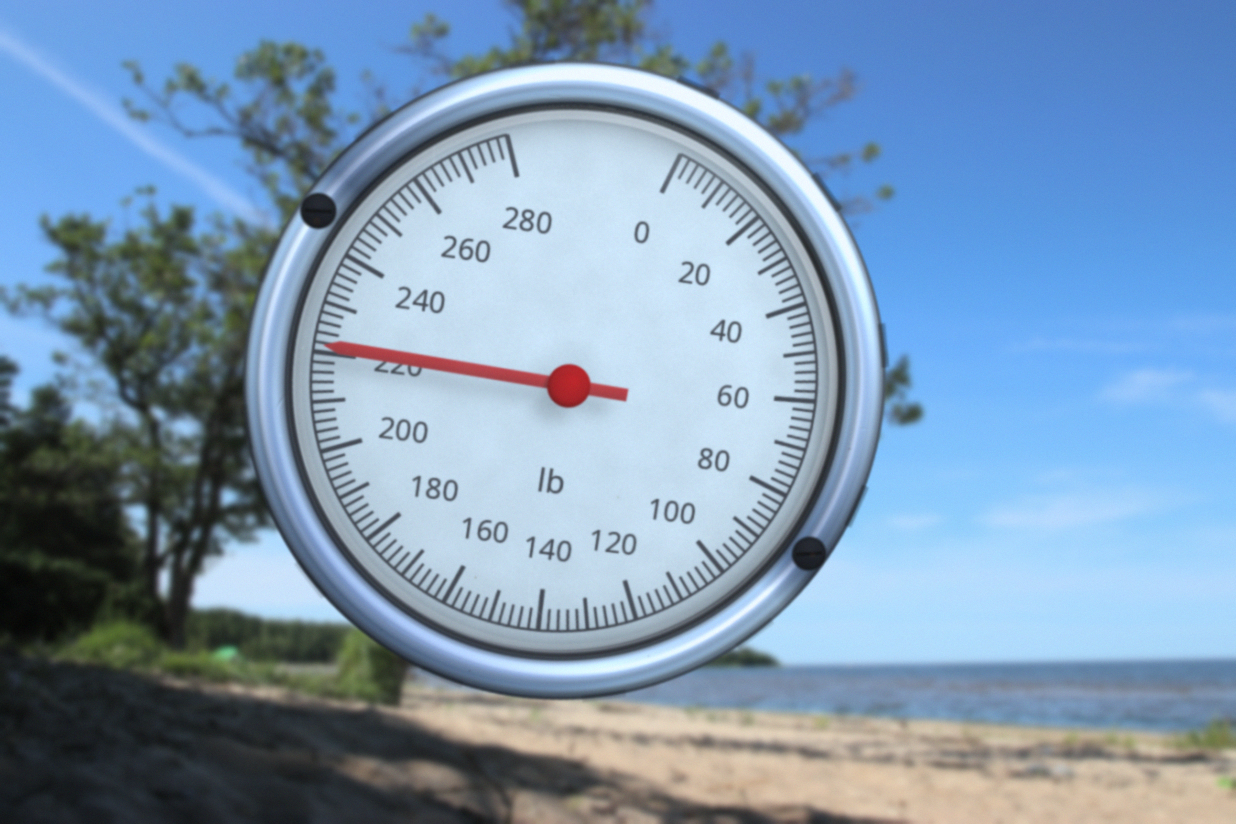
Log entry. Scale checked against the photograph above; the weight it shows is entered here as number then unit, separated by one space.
222 lb
